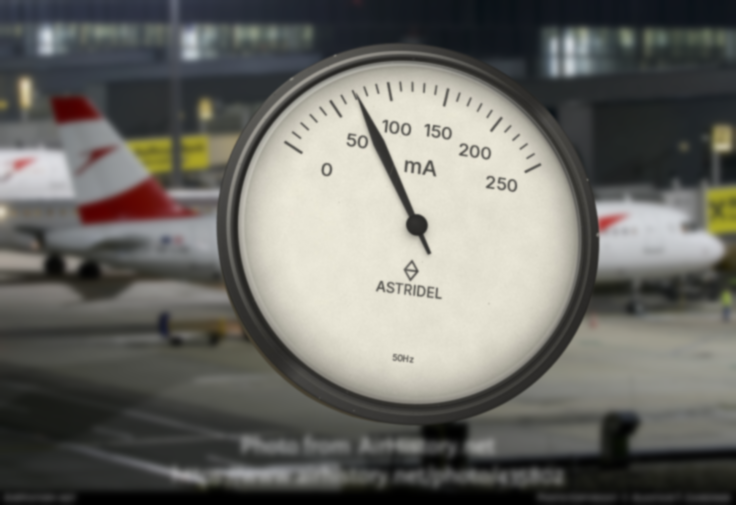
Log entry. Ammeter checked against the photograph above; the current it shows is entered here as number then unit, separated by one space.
70 mA
